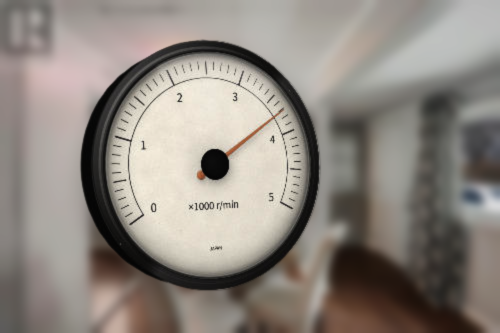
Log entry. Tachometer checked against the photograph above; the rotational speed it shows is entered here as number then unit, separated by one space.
3700 rpm
